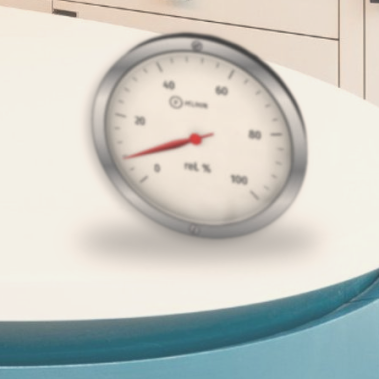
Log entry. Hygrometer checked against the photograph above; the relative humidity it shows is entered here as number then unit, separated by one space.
8 %
